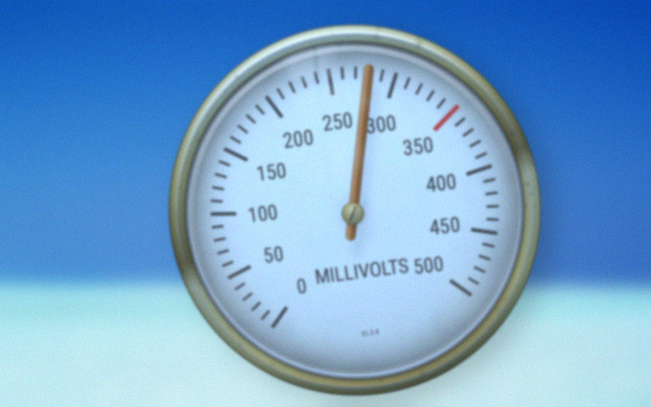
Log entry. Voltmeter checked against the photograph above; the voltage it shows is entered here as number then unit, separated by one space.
280 mV
